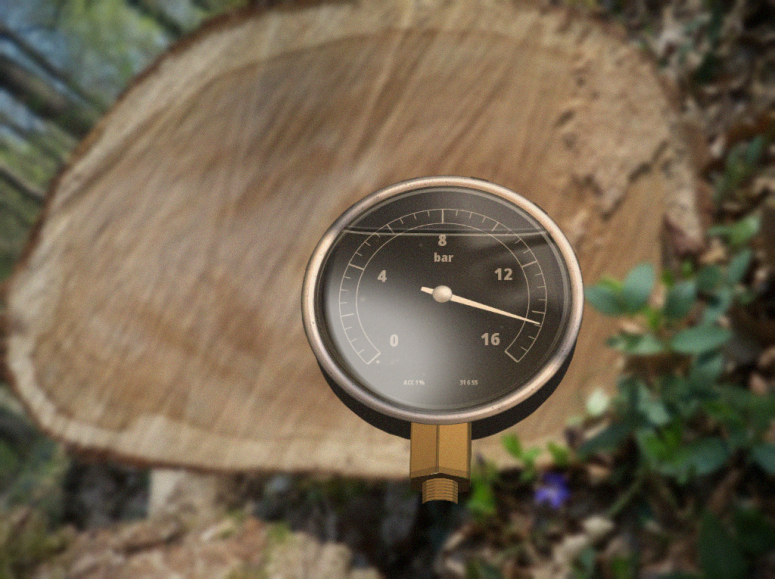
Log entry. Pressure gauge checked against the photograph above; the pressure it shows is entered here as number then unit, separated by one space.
14.5 bar
